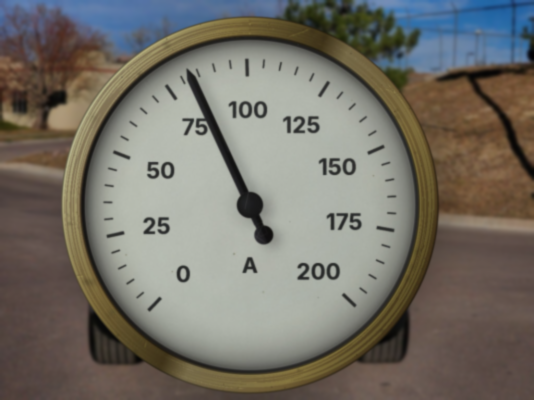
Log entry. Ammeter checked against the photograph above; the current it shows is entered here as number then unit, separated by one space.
82.5 A
